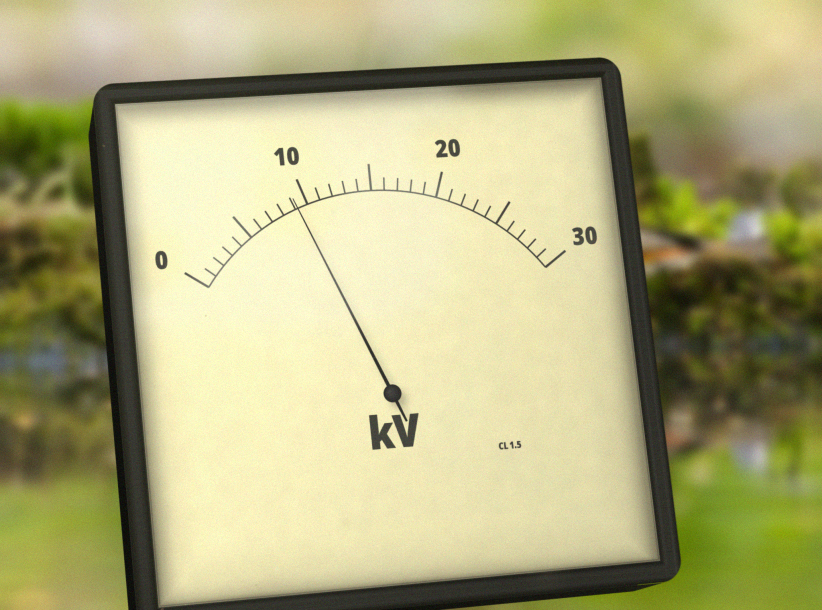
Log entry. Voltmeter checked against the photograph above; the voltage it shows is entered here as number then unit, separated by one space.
9 kV
